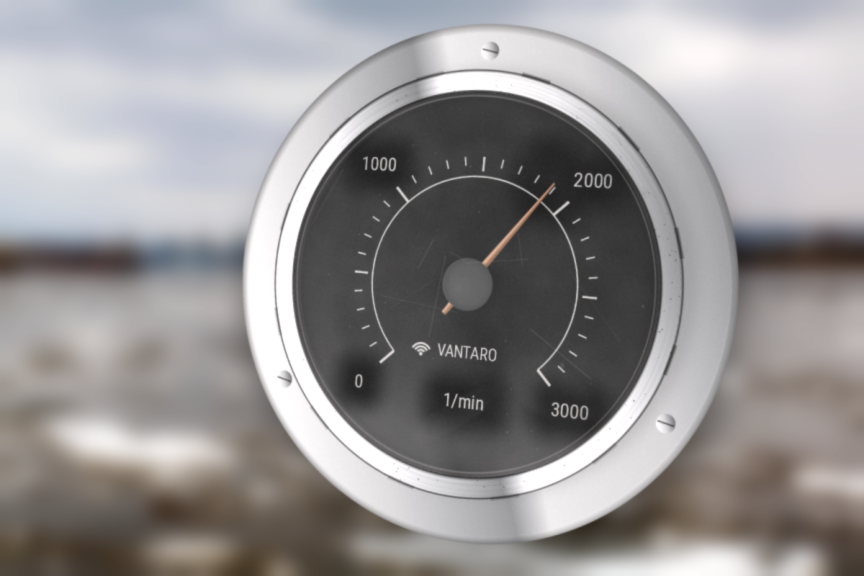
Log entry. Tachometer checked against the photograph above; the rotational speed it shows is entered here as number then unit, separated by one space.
1900 rpm
